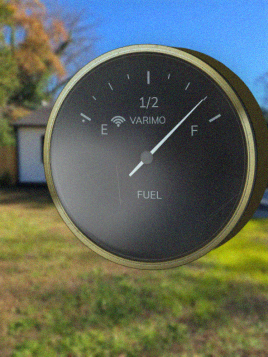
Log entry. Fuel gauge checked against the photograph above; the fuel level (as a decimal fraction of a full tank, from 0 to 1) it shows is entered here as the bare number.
0.875
